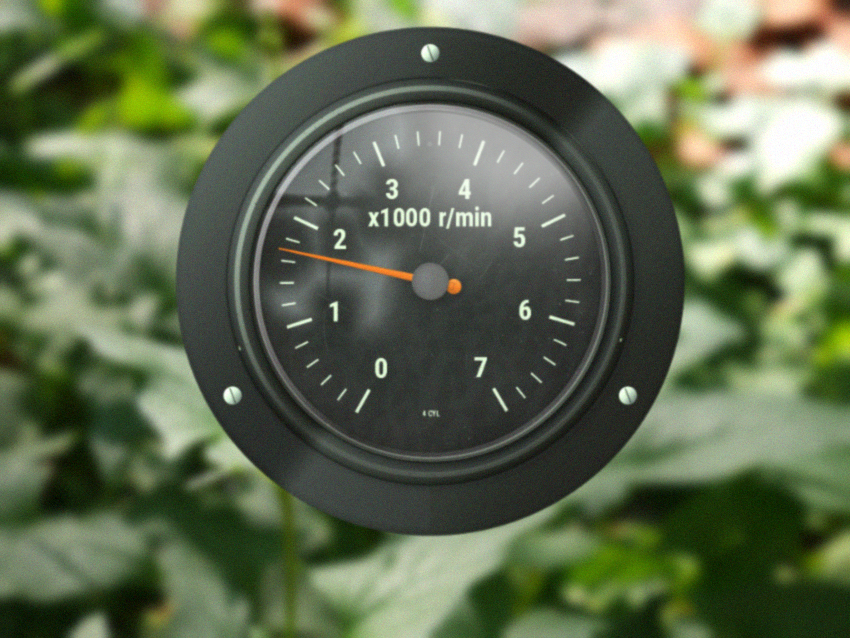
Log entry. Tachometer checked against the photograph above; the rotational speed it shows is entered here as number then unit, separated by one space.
1700 rpm
